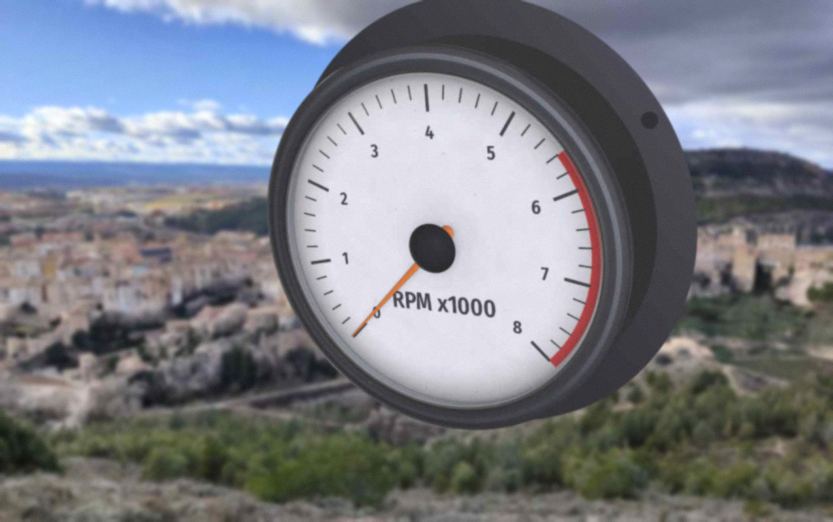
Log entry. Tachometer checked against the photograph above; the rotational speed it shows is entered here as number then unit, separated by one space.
0 rpm
